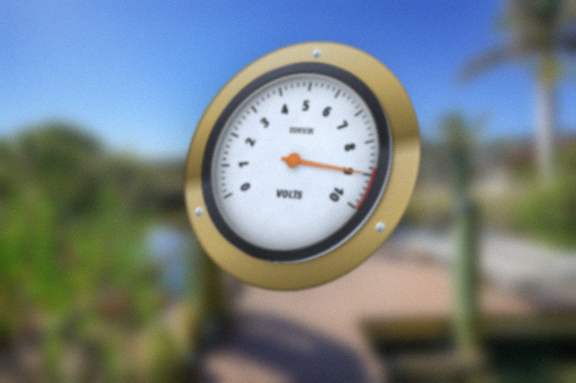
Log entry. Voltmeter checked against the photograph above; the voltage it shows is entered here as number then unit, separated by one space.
9 V
